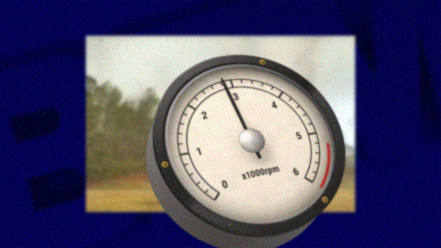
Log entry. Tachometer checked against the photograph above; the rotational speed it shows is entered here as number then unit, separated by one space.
2800 rpm
